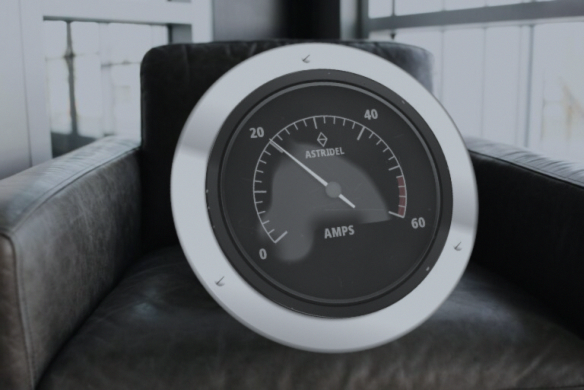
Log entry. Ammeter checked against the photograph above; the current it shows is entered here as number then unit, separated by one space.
20 A
